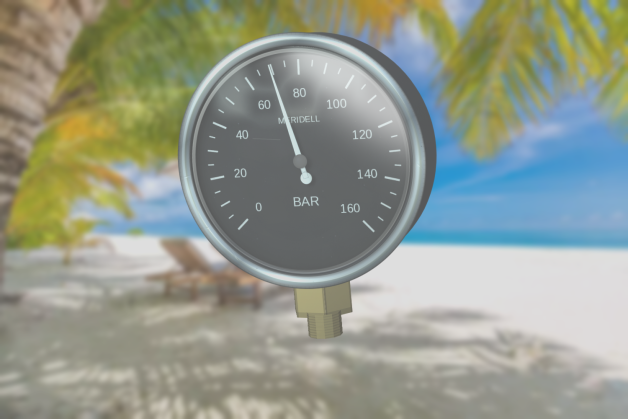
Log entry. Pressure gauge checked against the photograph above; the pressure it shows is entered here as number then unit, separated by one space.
70 bar
